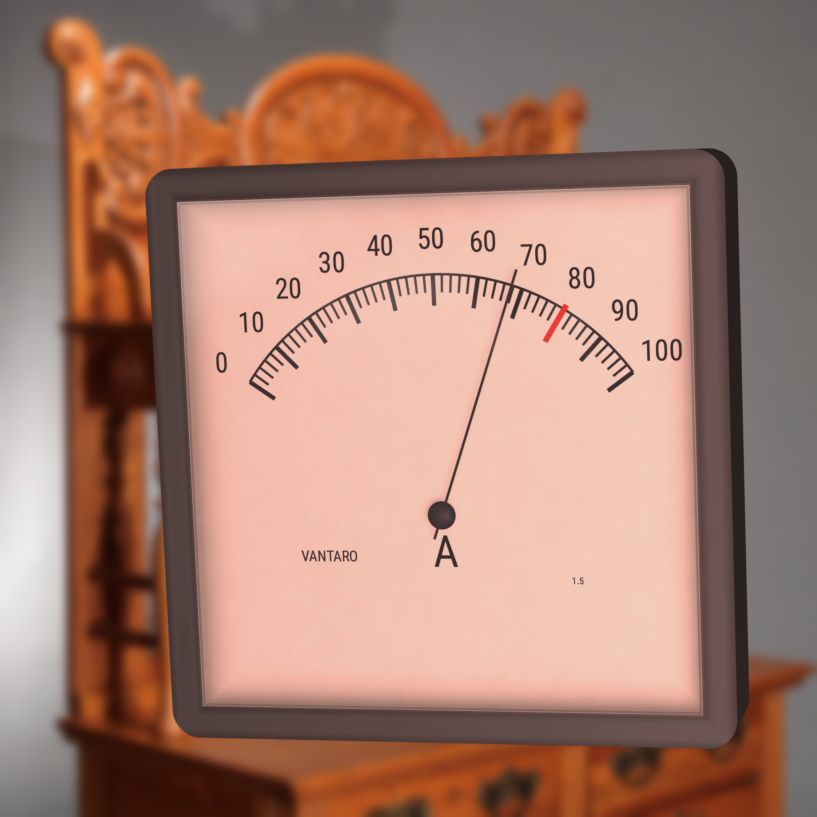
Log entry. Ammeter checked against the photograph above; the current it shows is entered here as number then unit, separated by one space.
68 A
